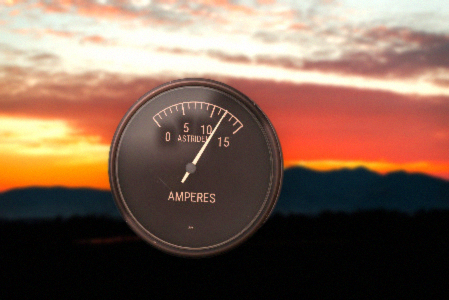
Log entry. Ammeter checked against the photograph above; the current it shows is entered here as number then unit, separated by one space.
12 A
